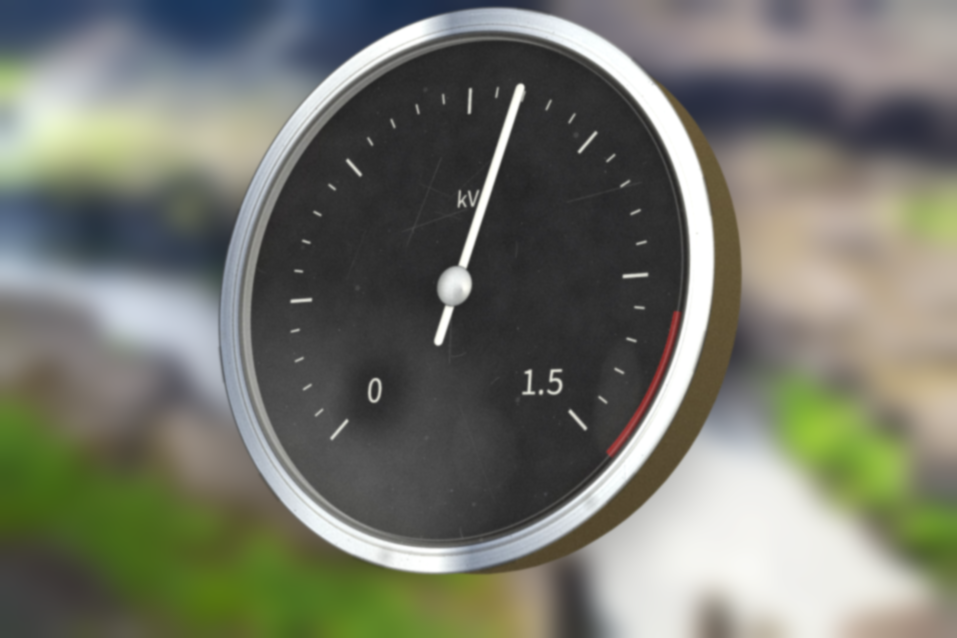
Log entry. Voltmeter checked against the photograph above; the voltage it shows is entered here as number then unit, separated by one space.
0.85 kV
